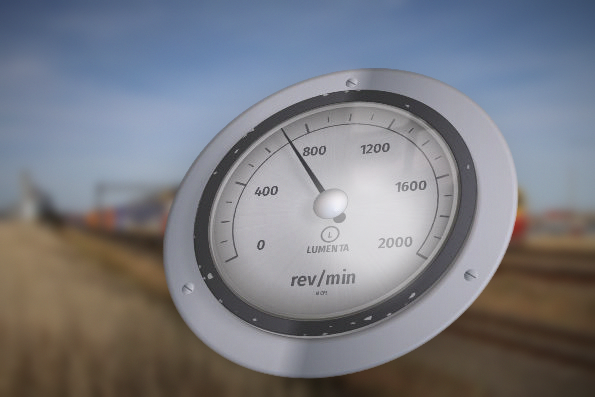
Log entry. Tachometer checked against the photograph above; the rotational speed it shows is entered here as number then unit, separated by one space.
700 rpm
